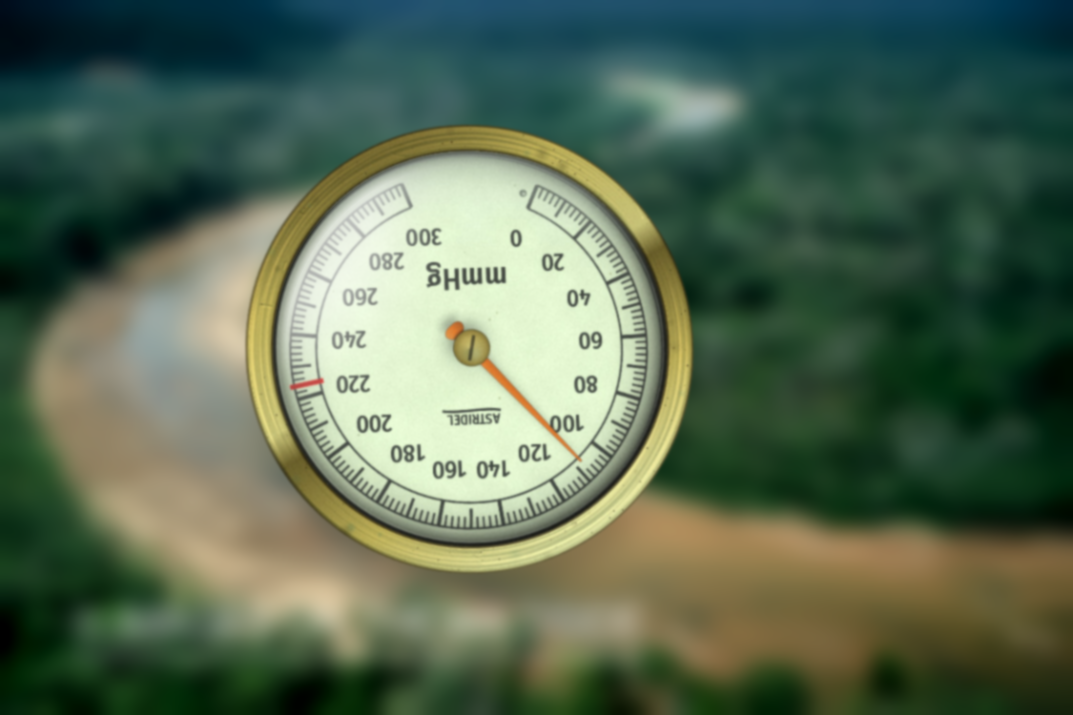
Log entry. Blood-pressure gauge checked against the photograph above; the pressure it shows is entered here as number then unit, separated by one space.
108 mmHg
